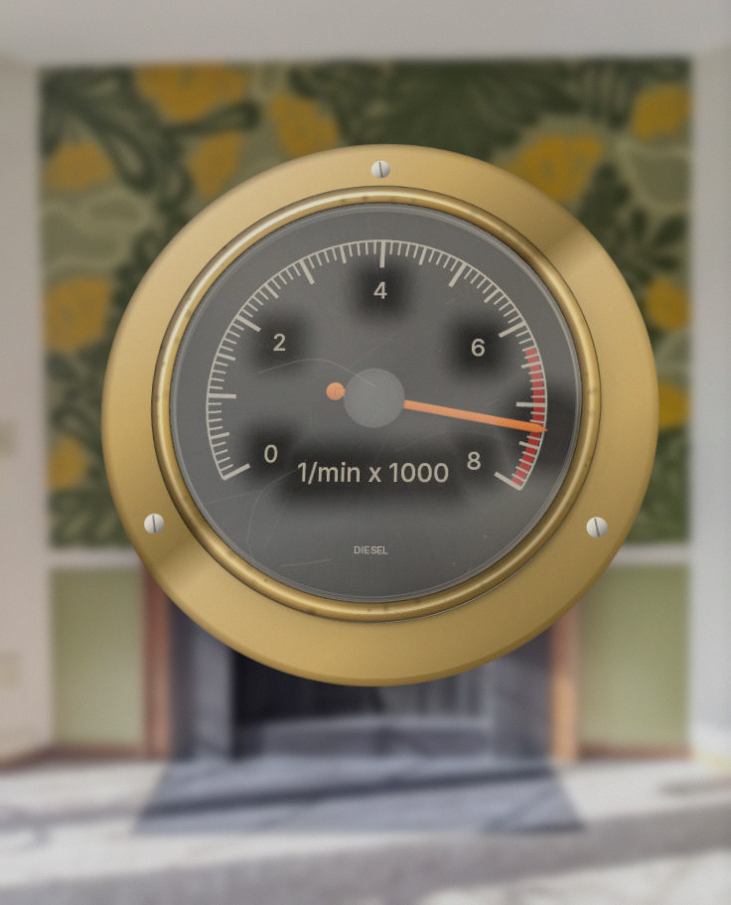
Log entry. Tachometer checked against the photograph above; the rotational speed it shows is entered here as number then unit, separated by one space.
7300 rpm
